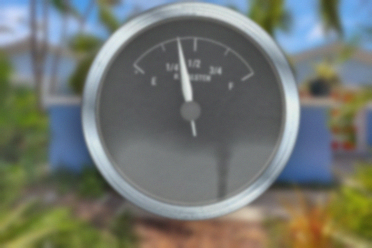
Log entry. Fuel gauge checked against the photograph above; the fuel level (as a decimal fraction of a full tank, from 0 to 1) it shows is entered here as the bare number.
0.375
